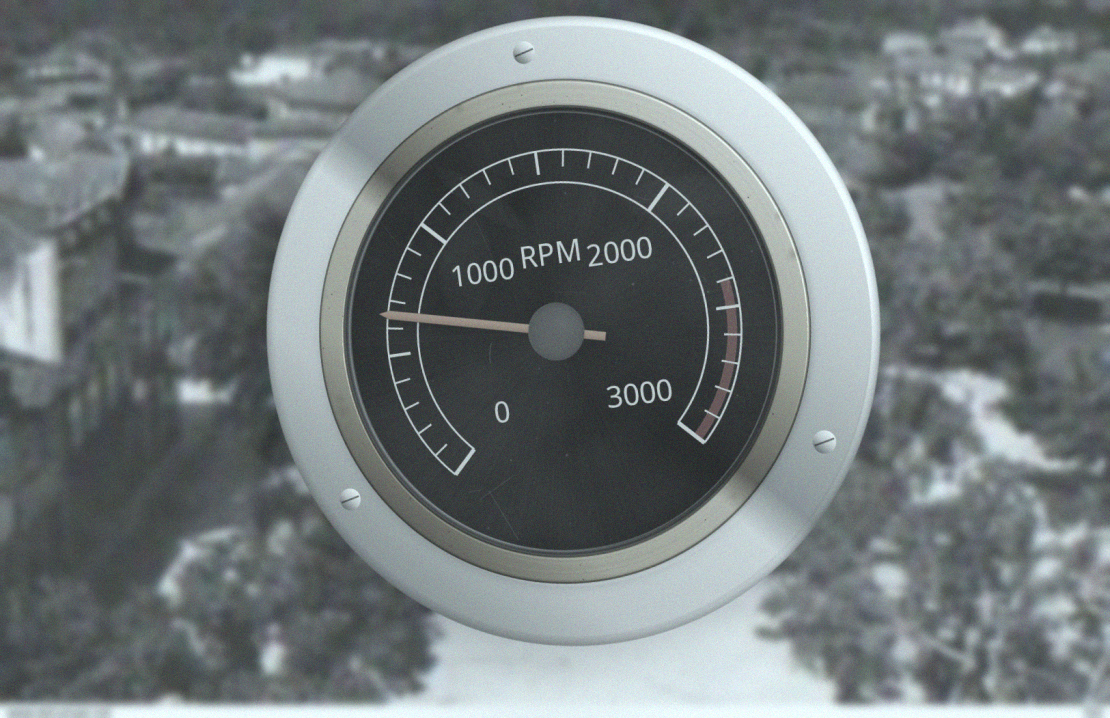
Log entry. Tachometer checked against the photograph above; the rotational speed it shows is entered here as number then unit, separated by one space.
650 rpm
